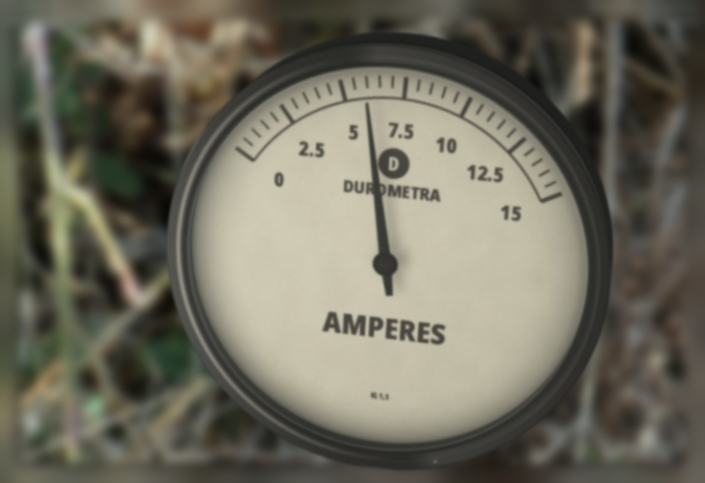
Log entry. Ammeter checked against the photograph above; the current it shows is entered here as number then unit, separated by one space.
6 A
